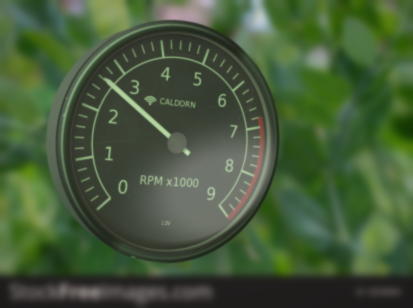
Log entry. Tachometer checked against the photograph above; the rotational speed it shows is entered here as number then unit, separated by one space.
2600 rpm
